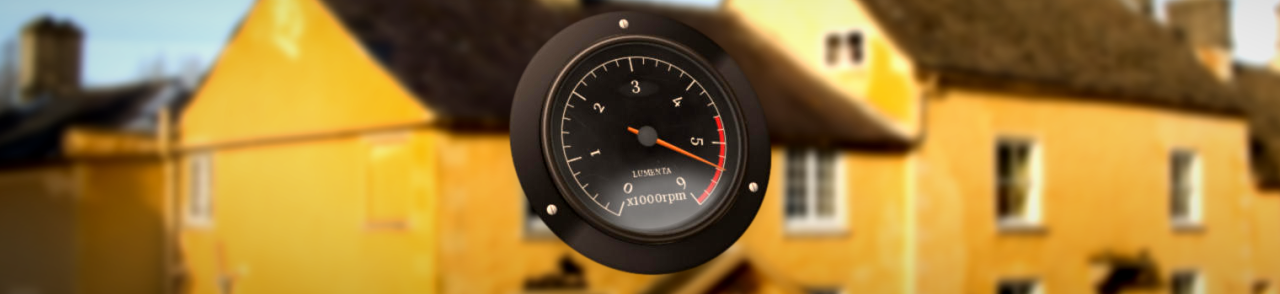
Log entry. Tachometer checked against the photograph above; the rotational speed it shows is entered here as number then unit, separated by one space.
5400 rpm
